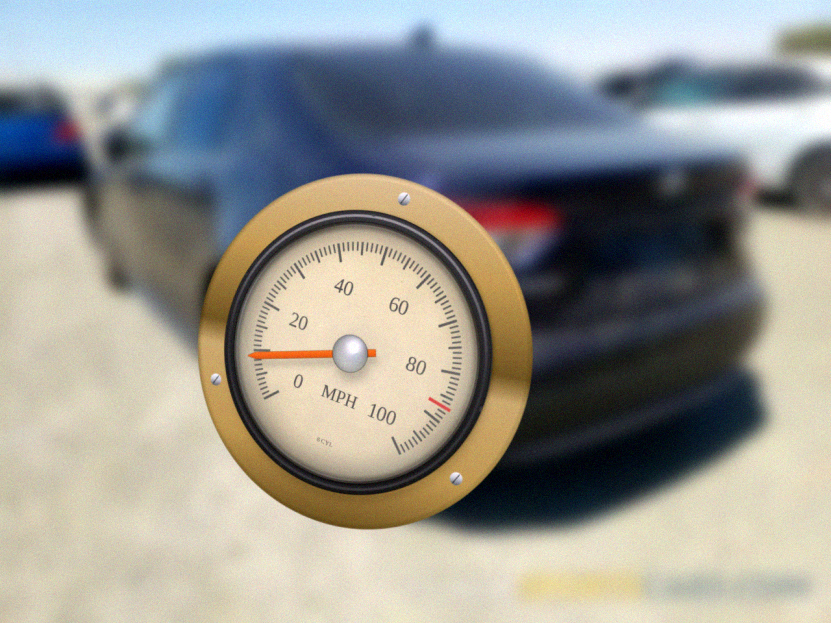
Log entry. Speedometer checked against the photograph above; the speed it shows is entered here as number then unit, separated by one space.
9 mph
